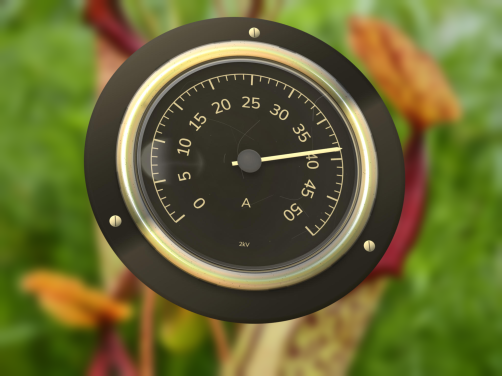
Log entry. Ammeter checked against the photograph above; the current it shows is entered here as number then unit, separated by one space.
39 A
